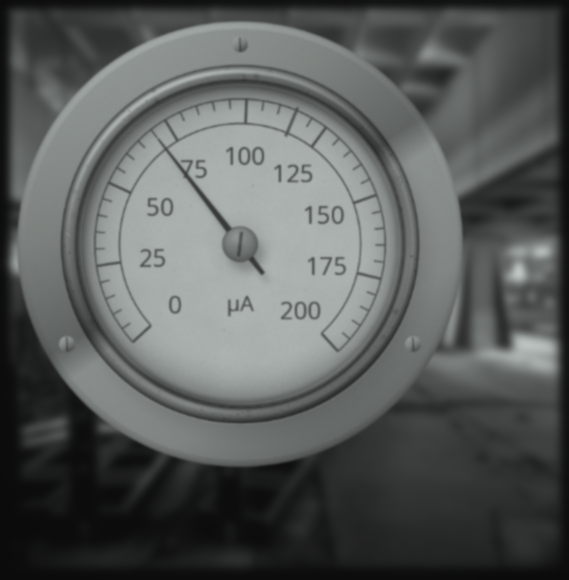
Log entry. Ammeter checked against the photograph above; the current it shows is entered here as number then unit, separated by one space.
70 µA
